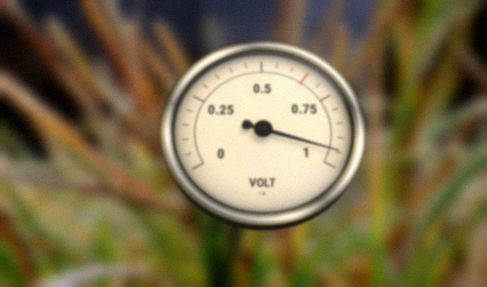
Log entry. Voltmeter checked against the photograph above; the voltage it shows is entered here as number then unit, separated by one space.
0.95 V
